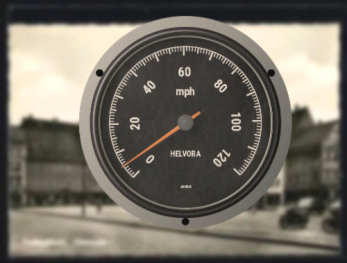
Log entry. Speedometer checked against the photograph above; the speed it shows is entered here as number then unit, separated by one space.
5 mph
